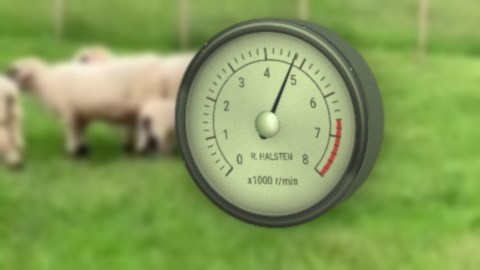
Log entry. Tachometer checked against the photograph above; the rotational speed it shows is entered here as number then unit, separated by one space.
4800 rpm
